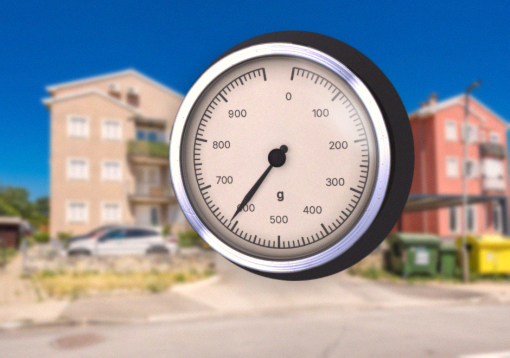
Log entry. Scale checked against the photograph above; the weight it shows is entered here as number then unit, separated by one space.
610 g
